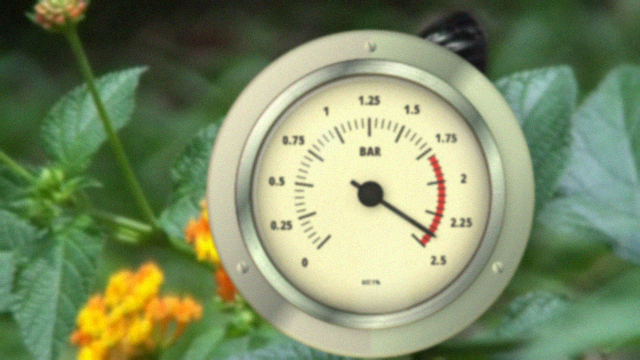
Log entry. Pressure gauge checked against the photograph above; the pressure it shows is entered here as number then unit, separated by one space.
2.4 bar
